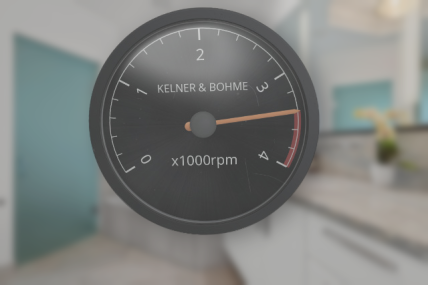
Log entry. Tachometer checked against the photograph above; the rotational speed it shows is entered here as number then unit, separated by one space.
3400 rpm
